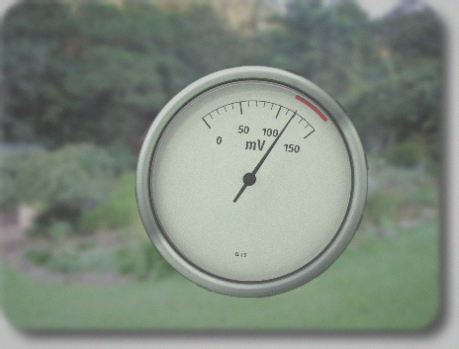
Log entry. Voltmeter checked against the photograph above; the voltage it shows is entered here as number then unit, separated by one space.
120 mV
